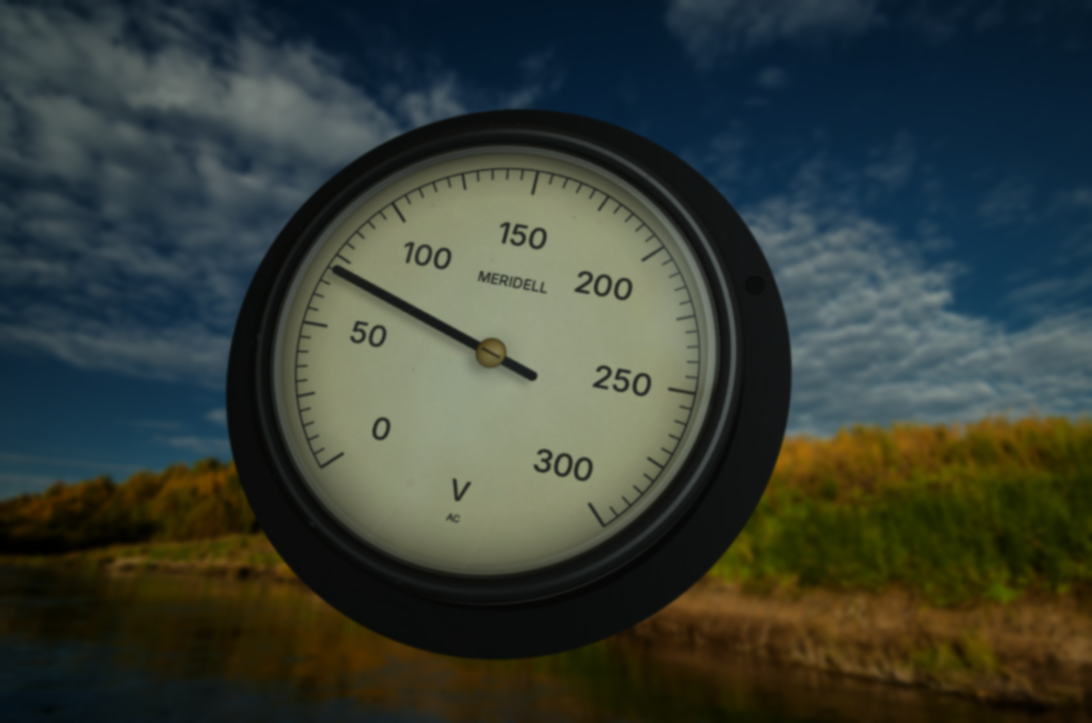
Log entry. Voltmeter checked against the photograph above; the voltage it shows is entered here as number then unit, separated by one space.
70 V
